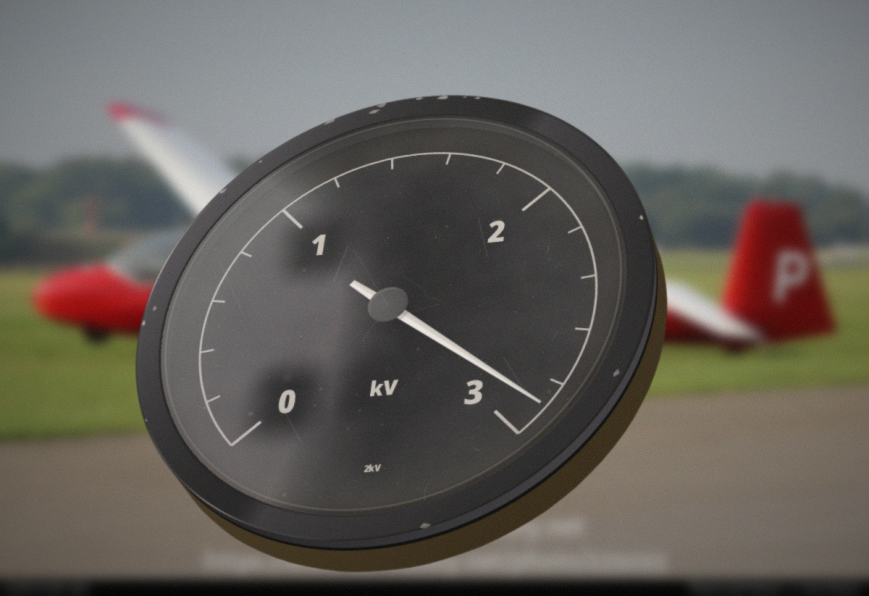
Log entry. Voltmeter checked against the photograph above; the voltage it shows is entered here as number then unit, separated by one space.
2.9 kV
